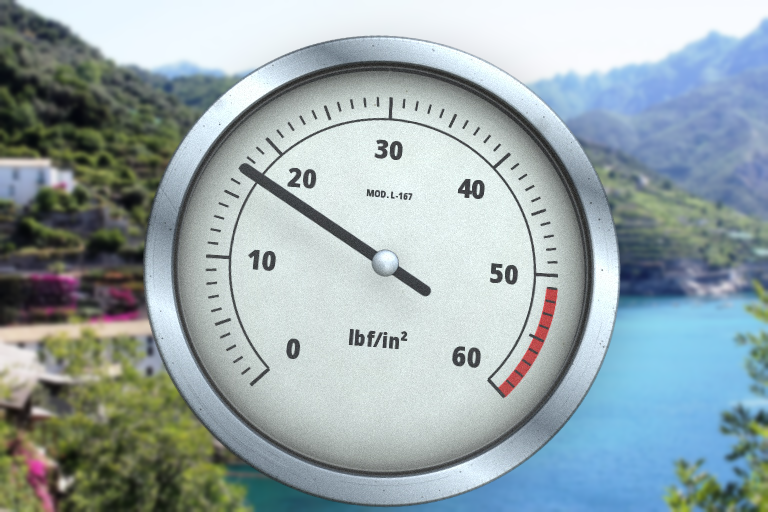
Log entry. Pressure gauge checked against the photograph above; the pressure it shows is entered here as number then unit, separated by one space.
17 psi
